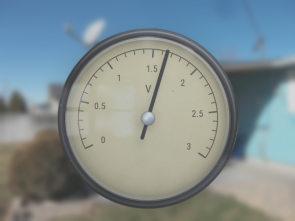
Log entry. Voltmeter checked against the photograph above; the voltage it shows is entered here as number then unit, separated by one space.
1.65 V
